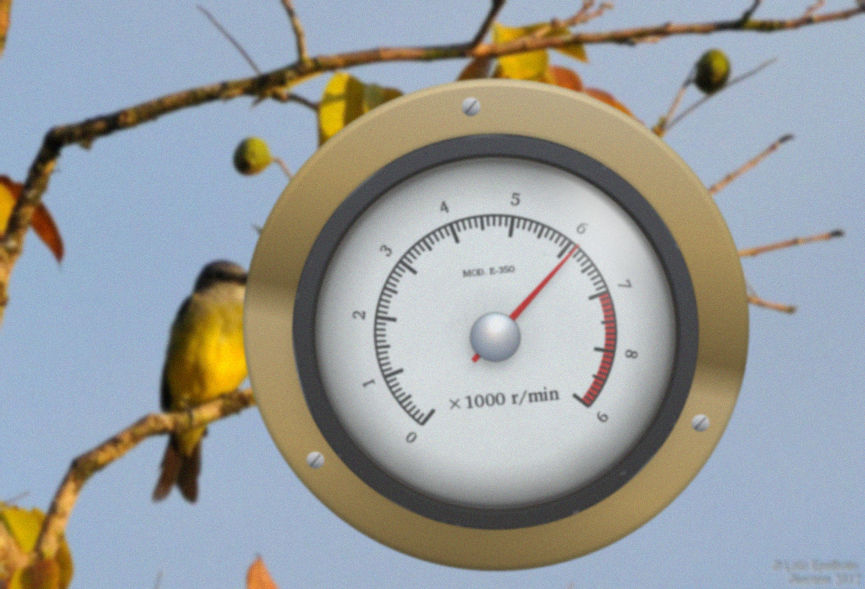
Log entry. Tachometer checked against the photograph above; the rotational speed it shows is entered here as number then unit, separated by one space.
6100 rpm
